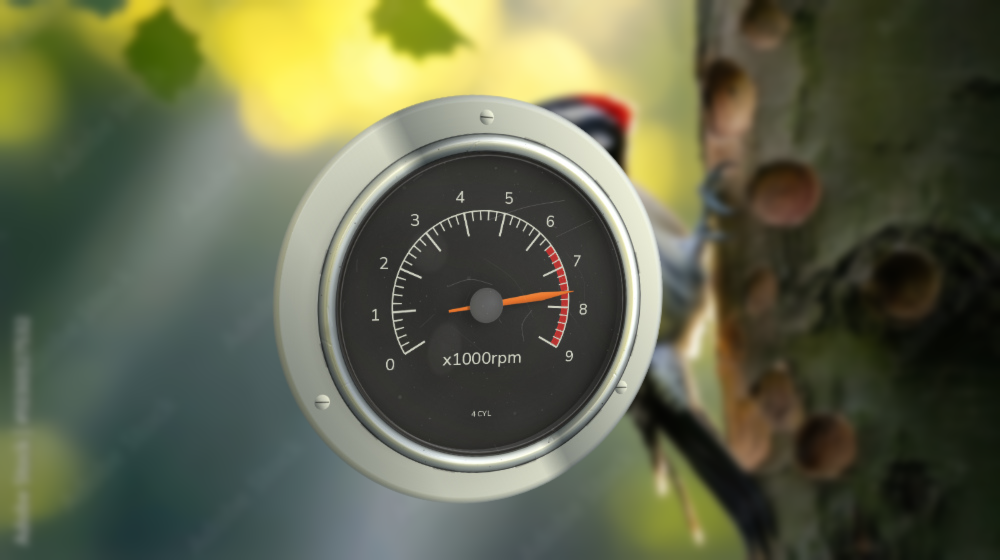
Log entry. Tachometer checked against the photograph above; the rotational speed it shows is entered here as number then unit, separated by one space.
7600 rpm
